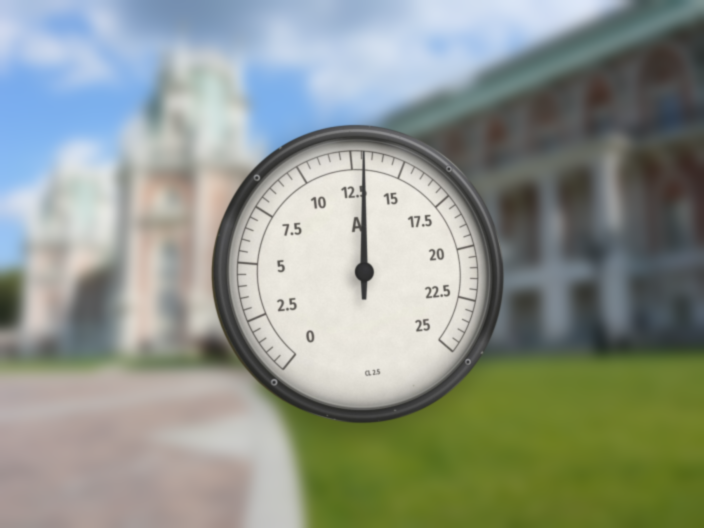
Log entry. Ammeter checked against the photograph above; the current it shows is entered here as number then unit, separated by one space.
13 A
